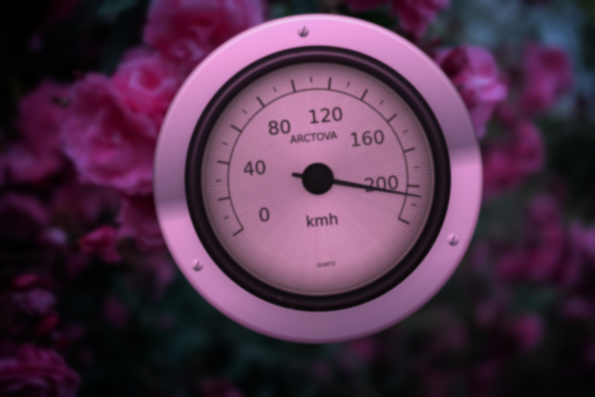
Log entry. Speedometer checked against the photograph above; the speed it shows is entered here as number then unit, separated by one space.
205 km/h
